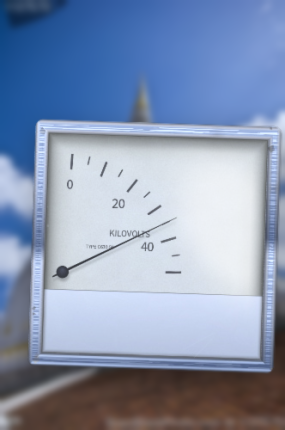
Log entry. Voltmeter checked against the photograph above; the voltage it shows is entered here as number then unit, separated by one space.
35 kV
